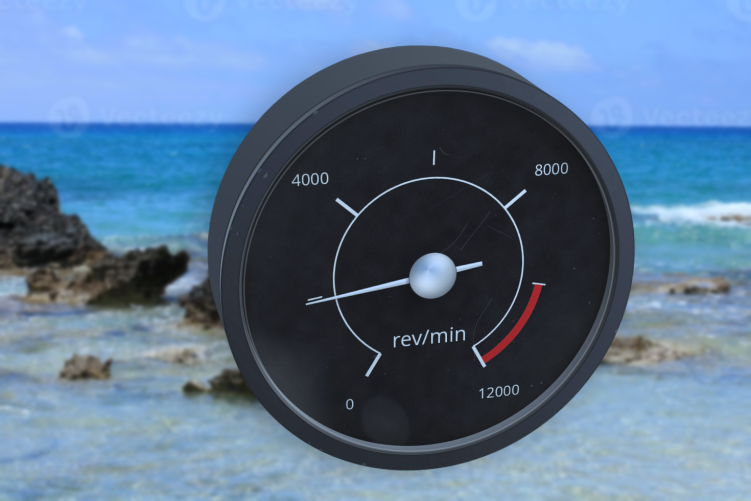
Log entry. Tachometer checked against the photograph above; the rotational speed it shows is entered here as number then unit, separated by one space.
2000 rpm
